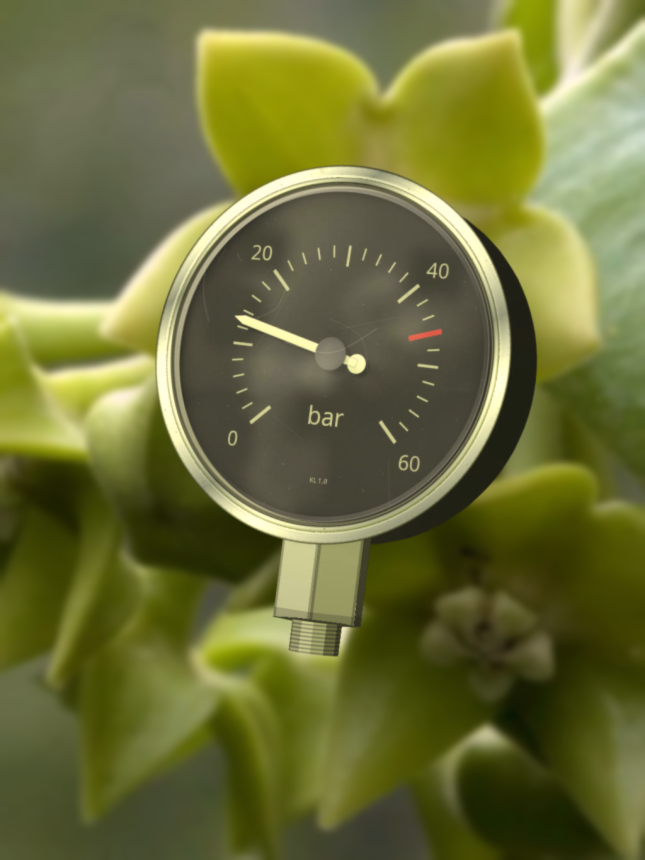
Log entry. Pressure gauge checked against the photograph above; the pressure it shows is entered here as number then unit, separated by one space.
13 bar
